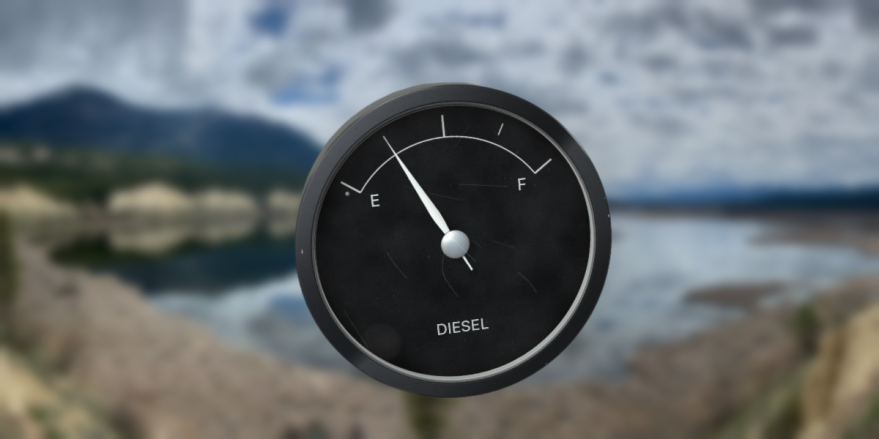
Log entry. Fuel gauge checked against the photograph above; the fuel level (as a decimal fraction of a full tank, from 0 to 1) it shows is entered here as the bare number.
0.25
